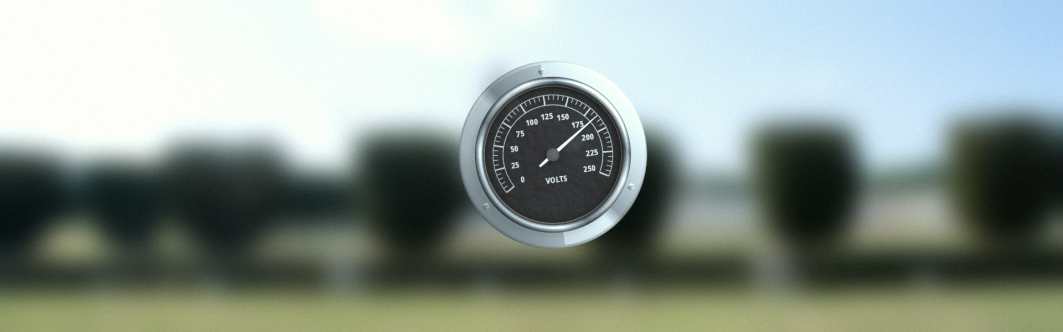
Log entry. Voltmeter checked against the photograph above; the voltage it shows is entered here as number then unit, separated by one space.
185 V
